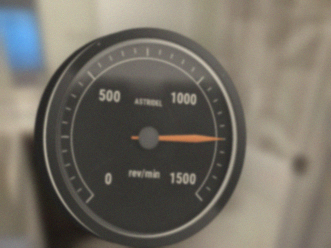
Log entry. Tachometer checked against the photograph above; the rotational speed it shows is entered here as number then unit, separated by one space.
1250 rpm
